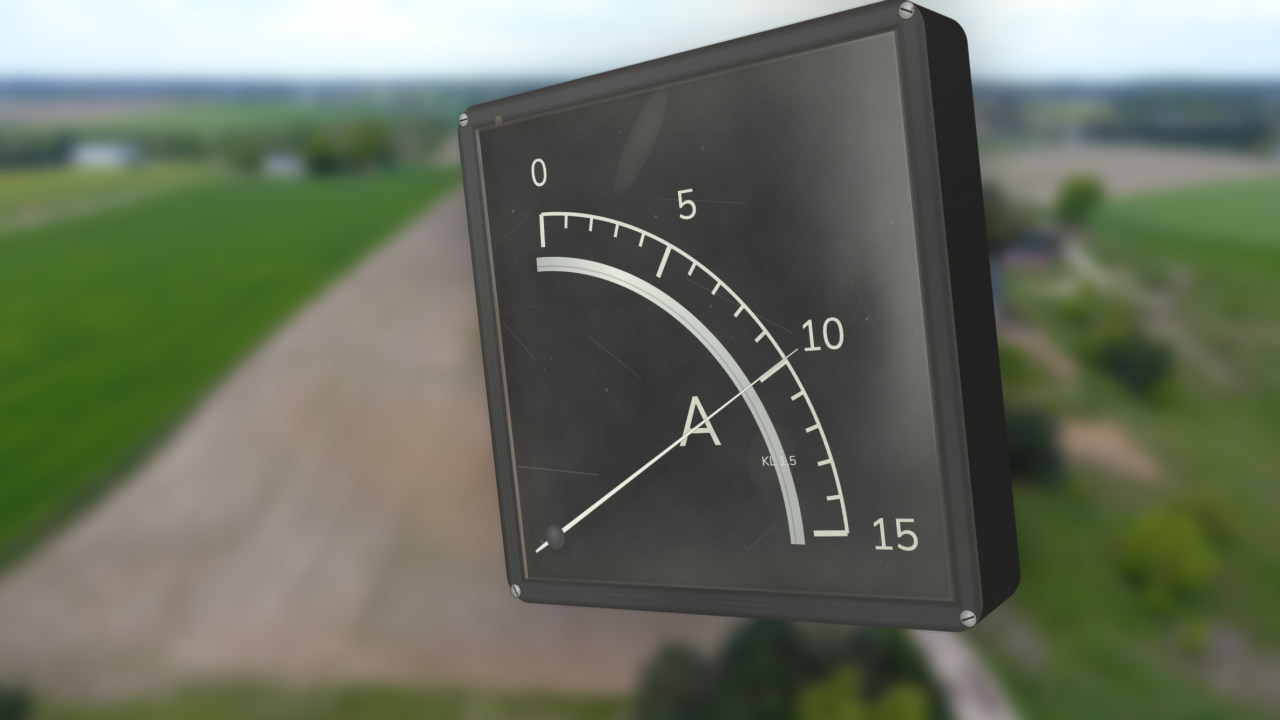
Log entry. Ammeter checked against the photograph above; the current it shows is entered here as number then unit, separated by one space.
10 A
